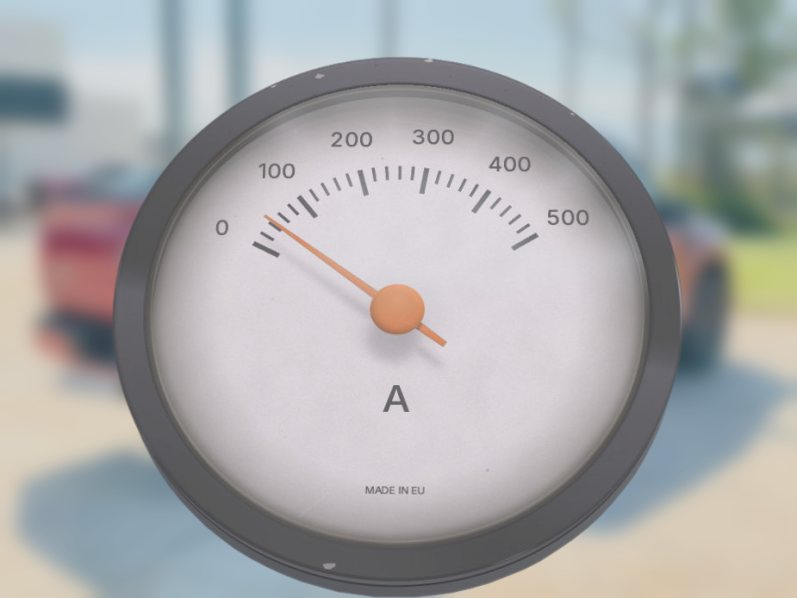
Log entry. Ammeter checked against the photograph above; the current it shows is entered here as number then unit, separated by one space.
40 A
